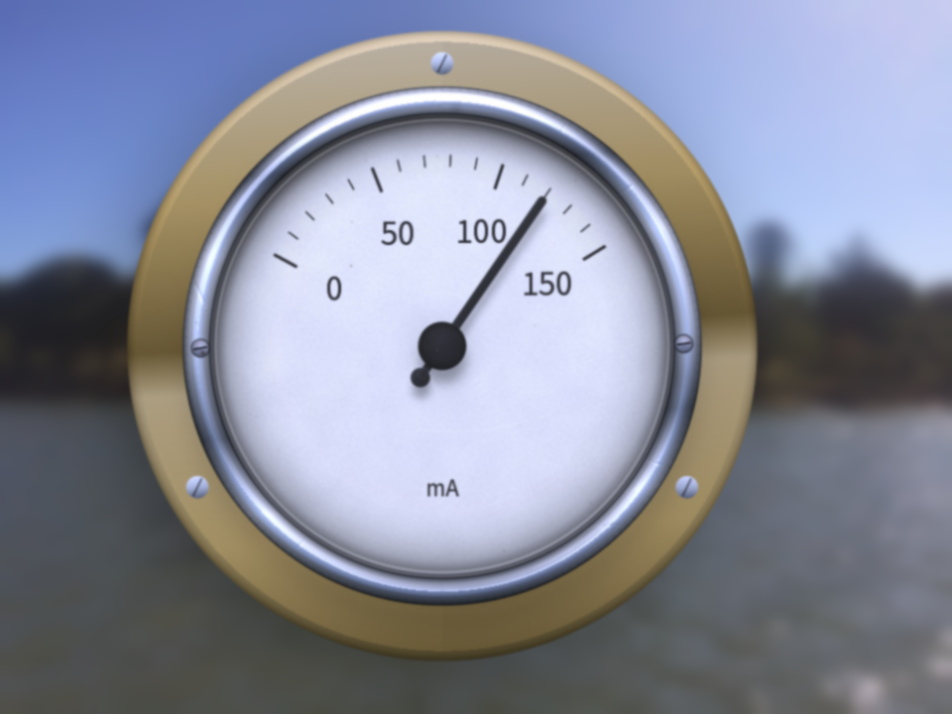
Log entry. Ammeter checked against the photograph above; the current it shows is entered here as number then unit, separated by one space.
120 mA
